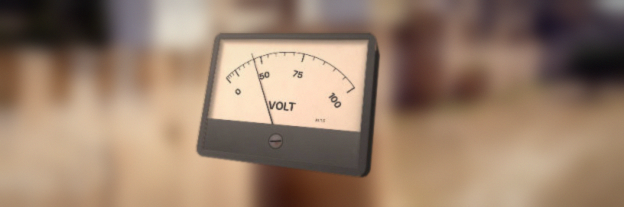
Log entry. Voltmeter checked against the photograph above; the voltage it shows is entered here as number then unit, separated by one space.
45 V
